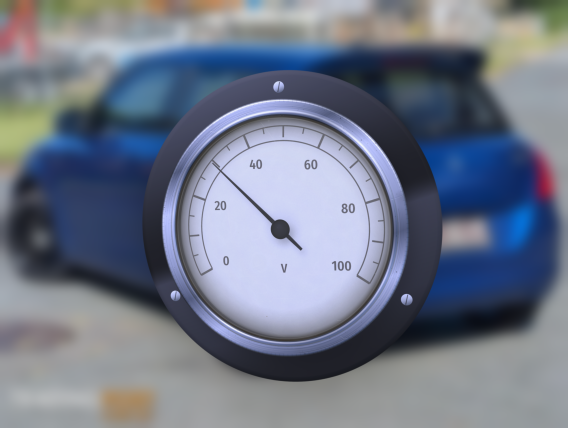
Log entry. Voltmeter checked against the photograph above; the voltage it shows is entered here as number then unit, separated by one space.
30 V
